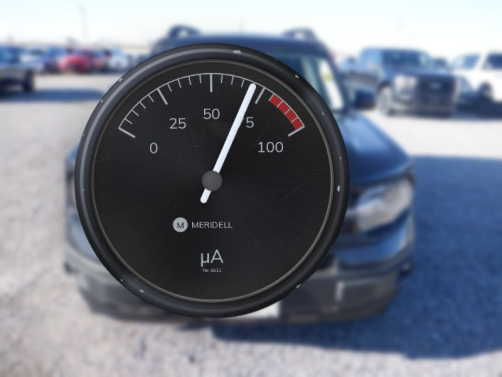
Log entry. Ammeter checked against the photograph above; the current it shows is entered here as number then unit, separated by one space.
70 µA
